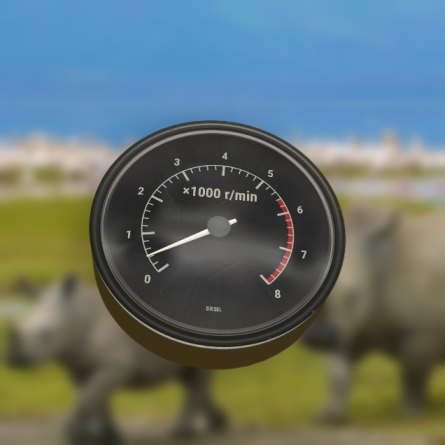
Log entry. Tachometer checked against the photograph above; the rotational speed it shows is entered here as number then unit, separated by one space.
400 rpm
